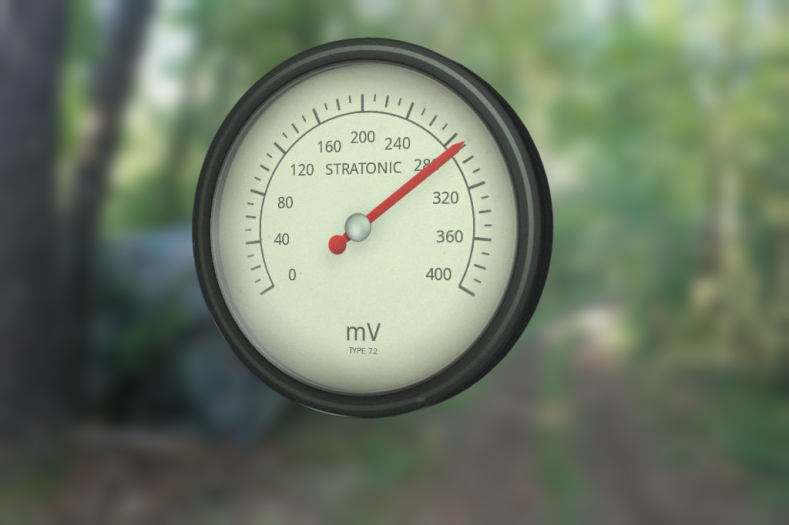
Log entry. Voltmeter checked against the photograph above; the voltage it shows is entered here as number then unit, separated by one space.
290 mV
